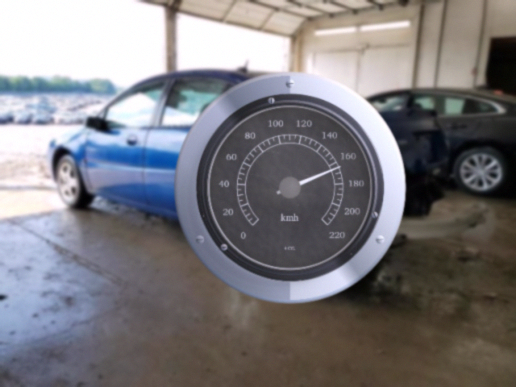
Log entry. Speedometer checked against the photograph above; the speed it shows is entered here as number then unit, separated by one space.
165 km/h
